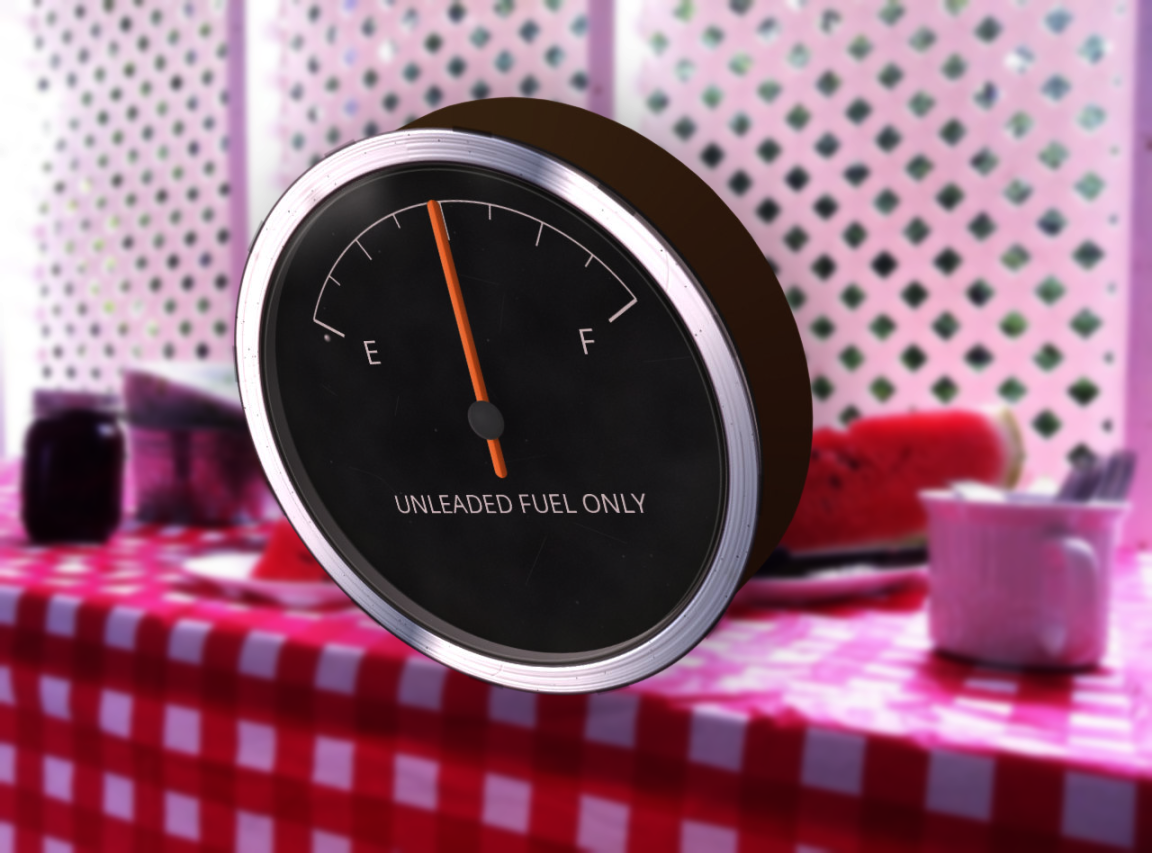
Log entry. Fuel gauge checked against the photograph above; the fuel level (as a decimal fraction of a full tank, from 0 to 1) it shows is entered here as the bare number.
0.5
